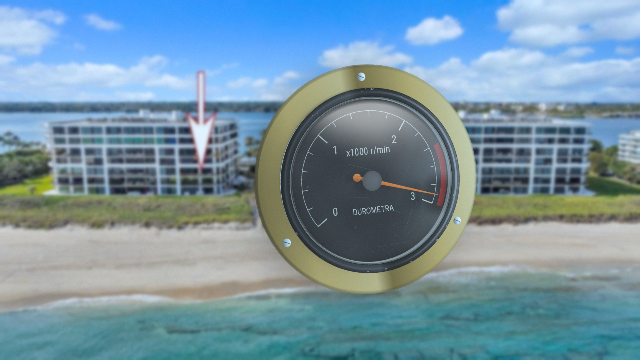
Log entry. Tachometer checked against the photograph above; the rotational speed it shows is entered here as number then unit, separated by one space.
2900 rpm
